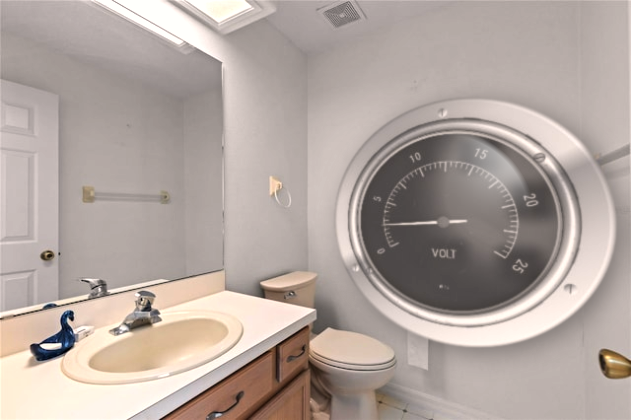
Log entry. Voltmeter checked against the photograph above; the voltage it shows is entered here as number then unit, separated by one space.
2.5 V
